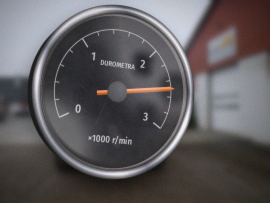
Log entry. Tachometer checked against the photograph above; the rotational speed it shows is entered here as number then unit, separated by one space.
2500 rpm
